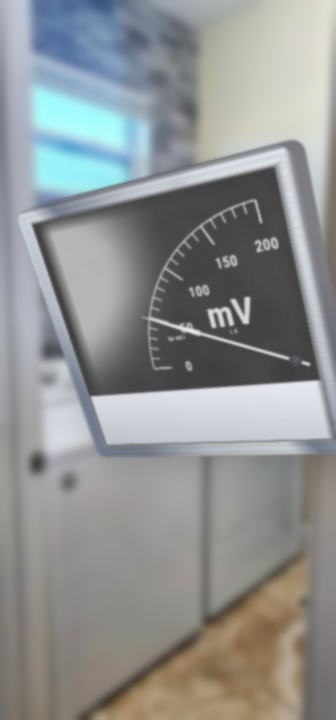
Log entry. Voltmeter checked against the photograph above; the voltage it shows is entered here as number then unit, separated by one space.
50 mV
